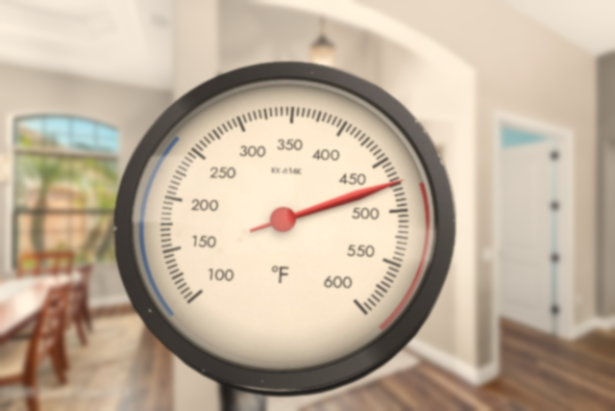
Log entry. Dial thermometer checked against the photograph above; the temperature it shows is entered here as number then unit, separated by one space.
475 °F
